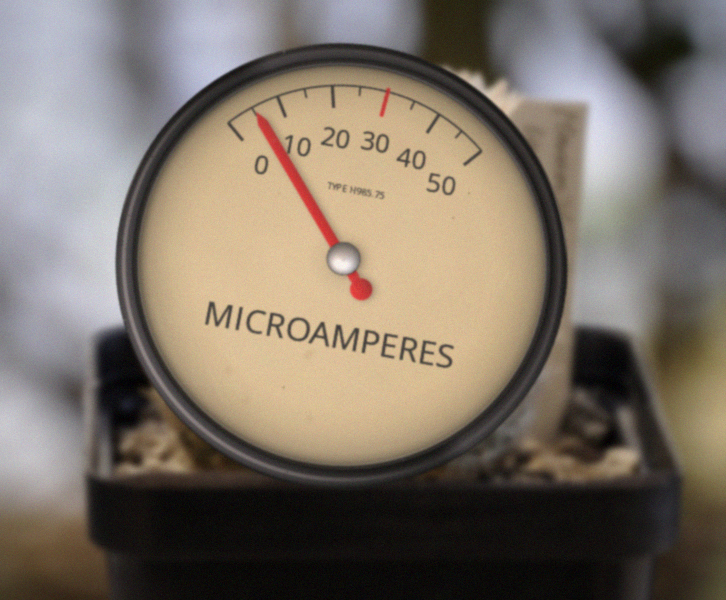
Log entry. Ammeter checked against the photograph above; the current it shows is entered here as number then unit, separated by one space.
5 µA
